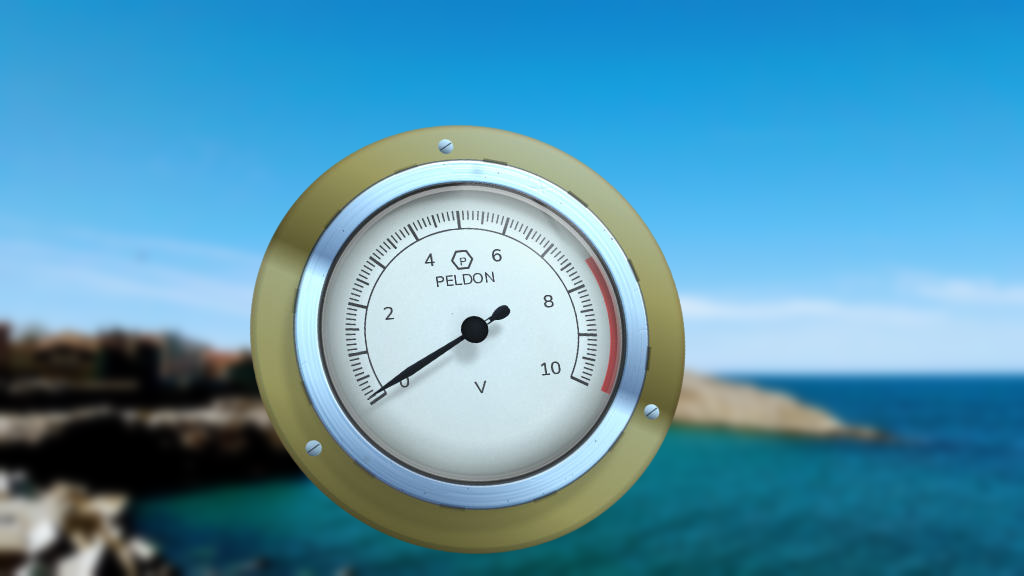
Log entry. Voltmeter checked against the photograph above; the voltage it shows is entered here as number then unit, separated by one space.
0.1 V
